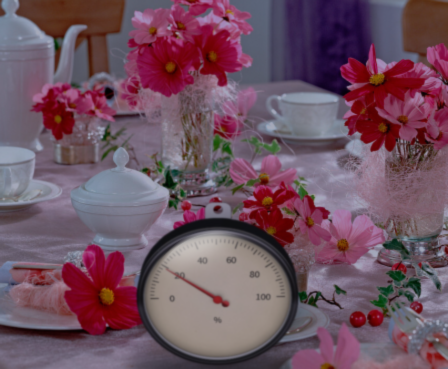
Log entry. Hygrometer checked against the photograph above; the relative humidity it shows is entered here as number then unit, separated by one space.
20 %
